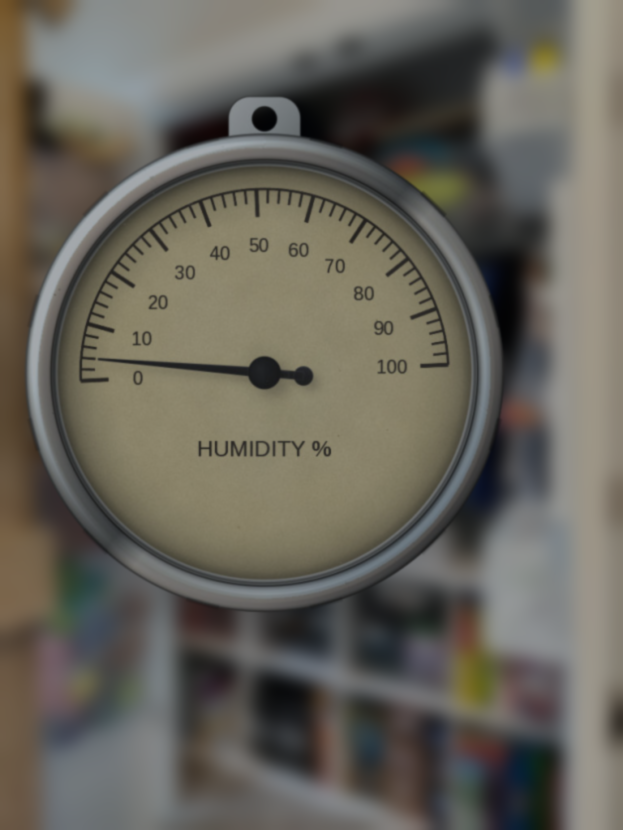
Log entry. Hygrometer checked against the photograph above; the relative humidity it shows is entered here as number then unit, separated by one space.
4 %
